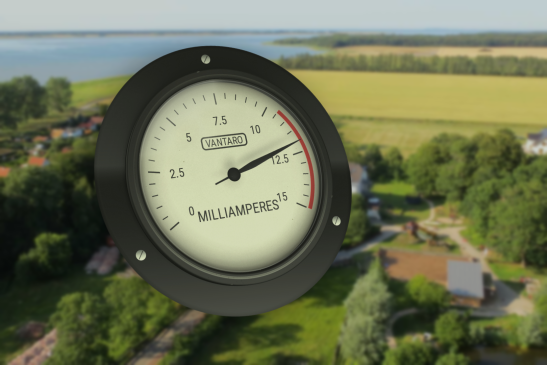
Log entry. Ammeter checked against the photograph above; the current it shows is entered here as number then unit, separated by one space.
12 mA
